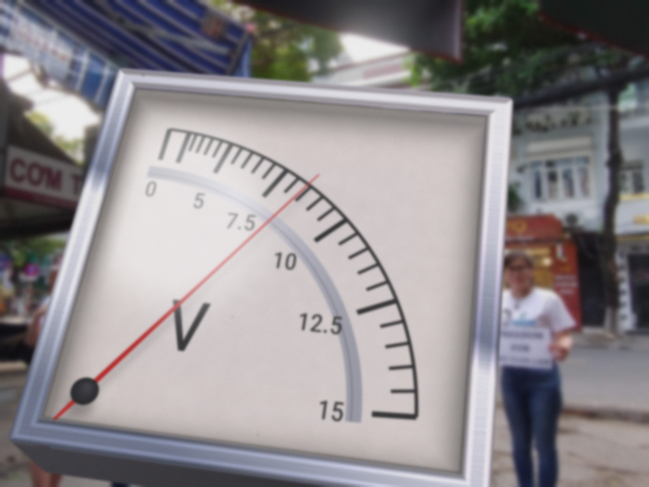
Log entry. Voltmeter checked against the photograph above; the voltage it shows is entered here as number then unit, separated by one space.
8.5 V
